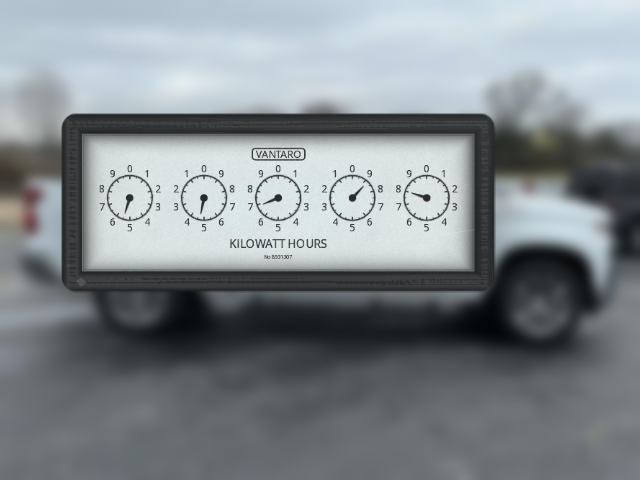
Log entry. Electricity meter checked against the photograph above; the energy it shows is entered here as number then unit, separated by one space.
54688 kWh
